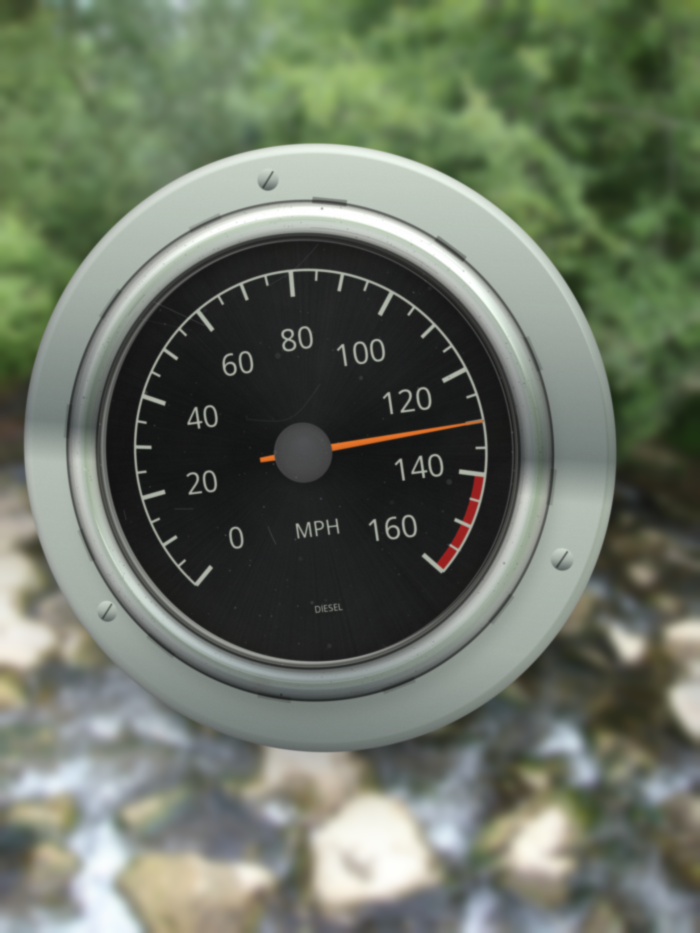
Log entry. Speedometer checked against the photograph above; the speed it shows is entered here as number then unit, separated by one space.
130 mph
